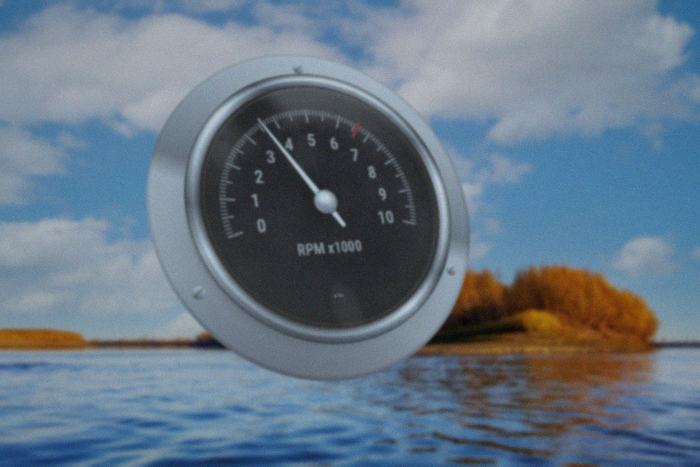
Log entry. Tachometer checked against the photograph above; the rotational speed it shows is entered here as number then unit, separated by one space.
3500 rpm
